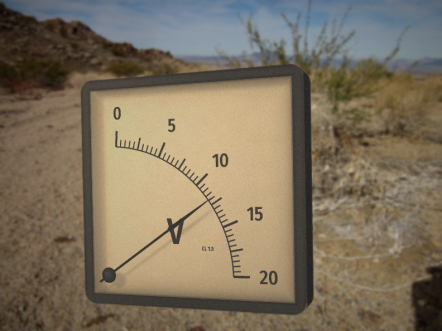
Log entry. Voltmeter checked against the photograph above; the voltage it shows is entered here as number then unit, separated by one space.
12 V
